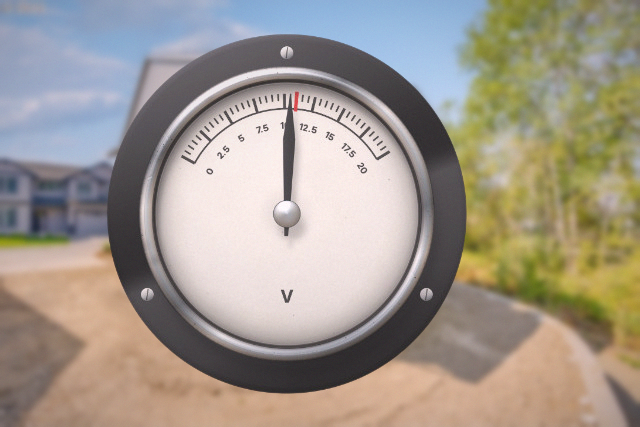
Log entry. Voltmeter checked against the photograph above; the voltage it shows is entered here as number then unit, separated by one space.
10.5 V
